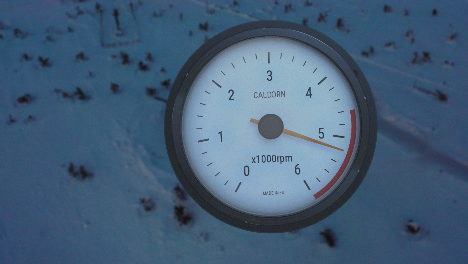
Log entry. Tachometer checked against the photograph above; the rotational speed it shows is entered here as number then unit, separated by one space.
5200 rpm
